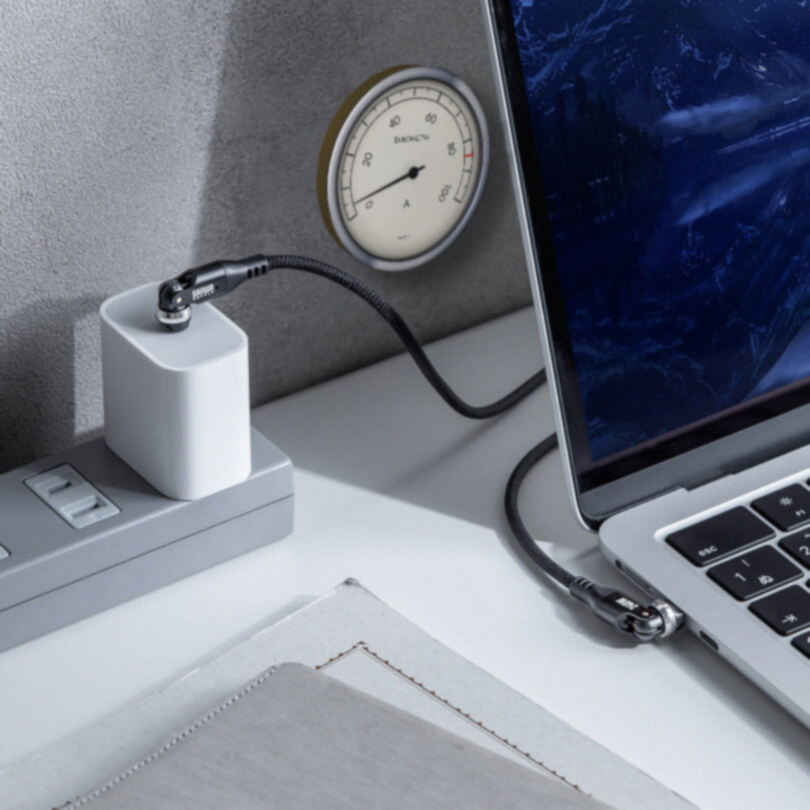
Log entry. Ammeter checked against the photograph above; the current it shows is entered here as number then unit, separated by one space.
5 A
